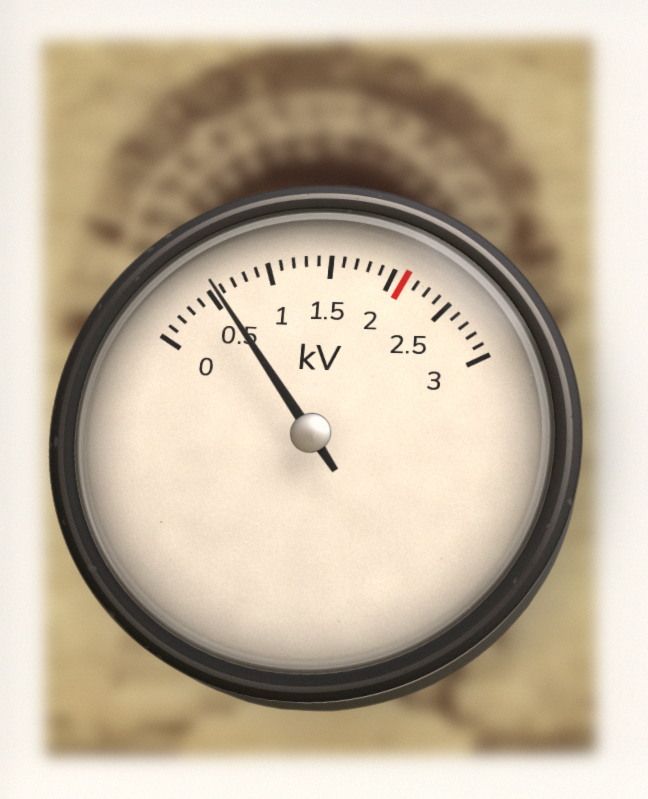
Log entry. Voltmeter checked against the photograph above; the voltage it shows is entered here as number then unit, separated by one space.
0.55 kV
